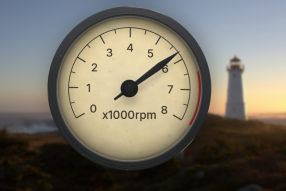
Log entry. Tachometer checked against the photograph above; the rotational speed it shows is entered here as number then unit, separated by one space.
5750 rpm
